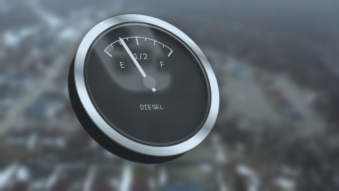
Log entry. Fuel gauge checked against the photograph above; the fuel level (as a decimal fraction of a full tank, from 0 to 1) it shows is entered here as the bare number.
0.25
